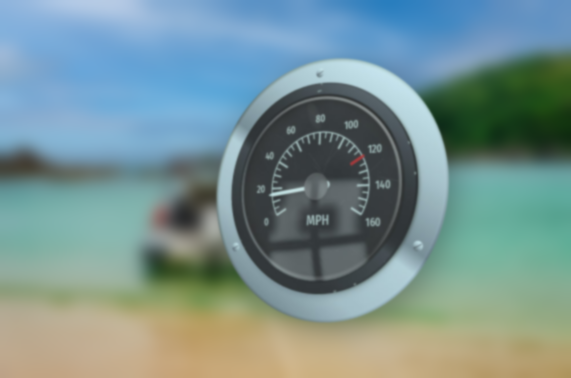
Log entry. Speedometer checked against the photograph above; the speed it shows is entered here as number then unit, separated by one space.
15 mph
